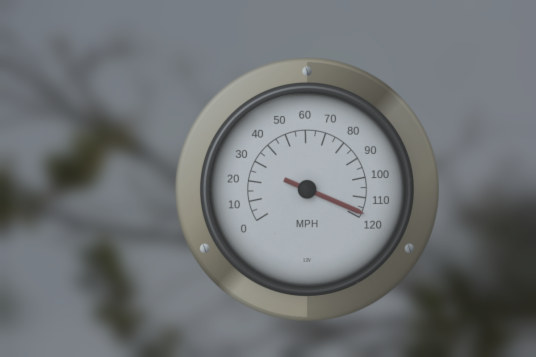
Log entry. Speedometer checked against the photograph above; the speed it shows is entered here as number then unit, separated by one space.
117.5 mph
